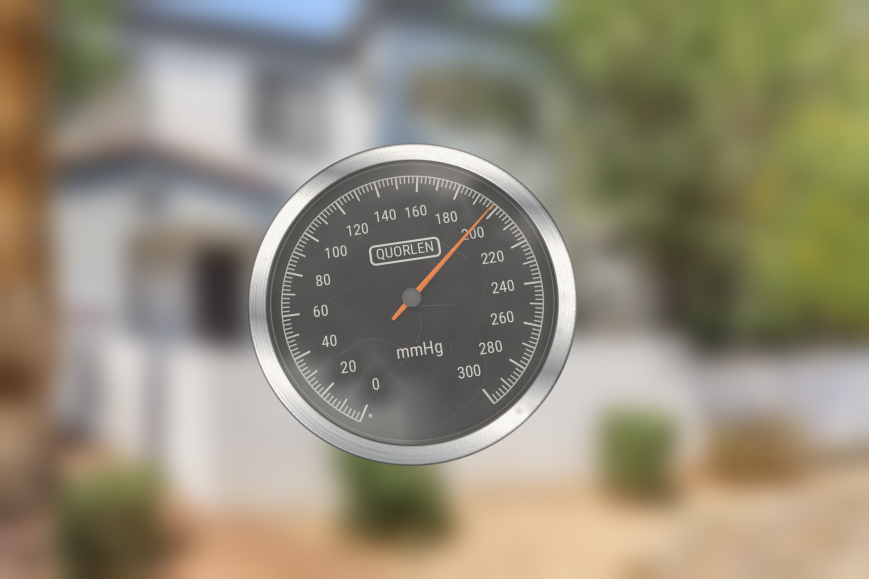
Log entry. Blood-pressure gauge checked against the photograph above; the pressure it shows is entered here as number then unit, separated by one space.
198 mmHg
